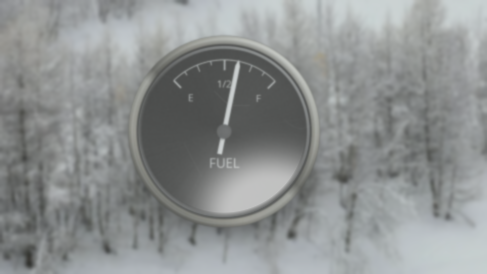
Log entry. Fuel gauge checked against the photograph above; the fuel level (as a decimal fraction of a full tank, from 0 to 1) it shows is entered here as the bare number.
0.625
